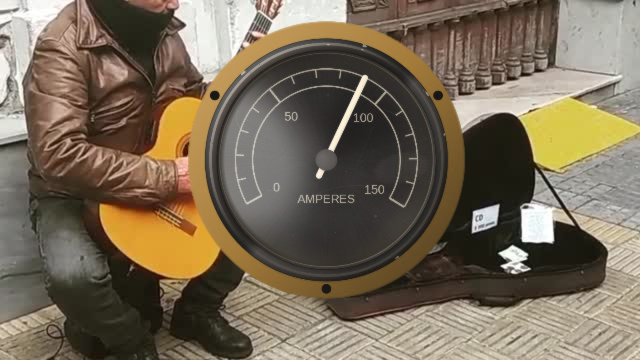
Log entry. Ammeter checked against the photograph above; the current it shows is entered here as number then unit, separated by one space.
90 A
